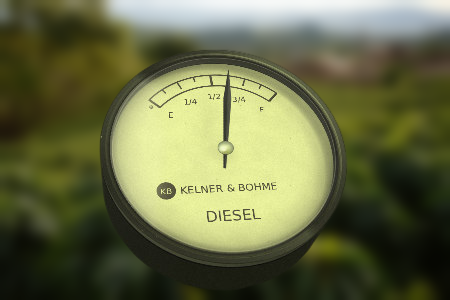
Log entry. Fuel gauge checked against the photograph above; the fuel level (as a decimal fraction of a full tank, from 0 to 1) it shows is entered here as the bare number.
0.625
